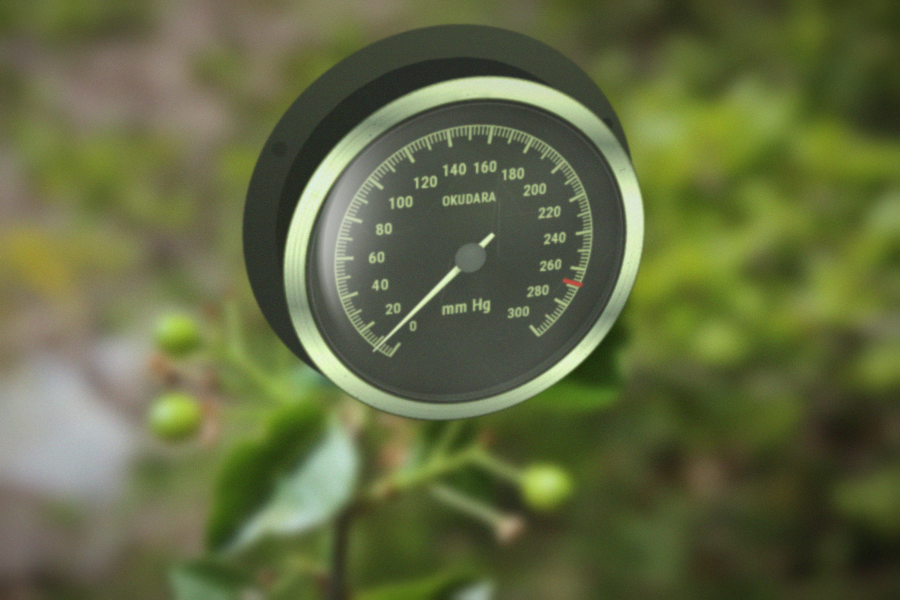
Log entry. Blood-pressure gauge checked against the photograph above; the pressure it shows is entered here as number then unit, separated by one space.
10 mmHg
